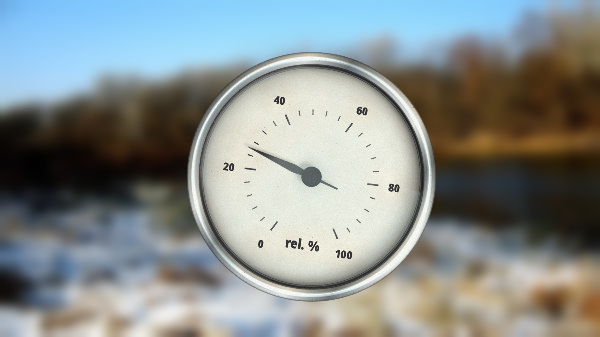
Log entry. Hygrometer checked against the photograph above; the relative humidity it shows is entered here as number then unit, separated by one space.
26 %
